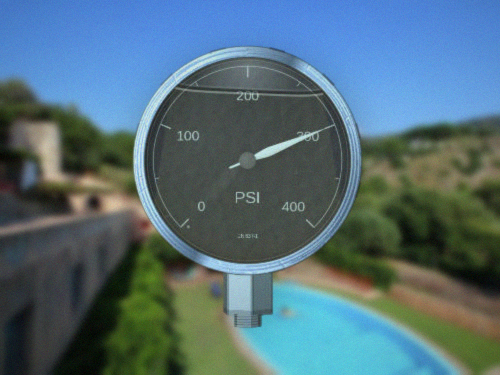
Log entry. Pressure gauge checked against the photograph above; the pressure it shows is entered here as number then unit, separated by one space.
300 psi
